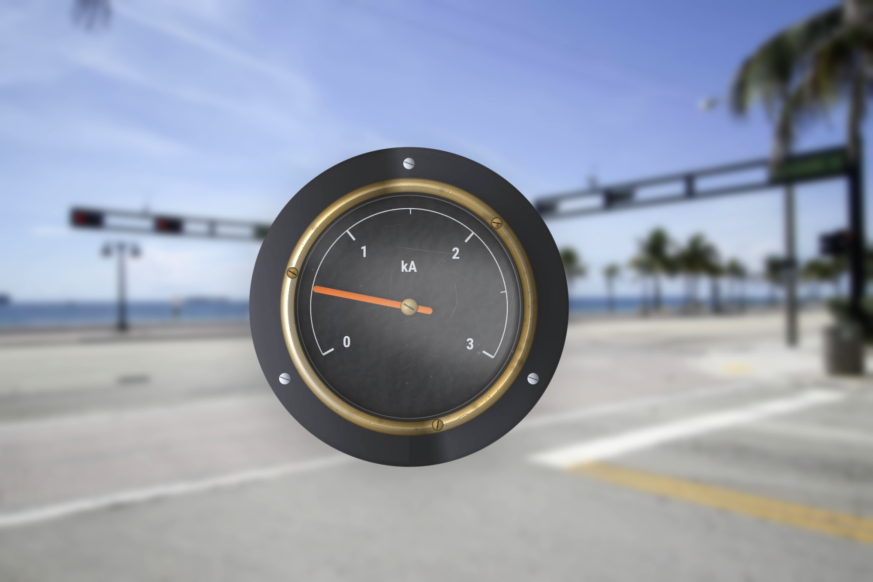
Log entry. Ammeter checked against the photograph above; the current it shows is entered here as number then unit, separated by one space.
0.5 kA
